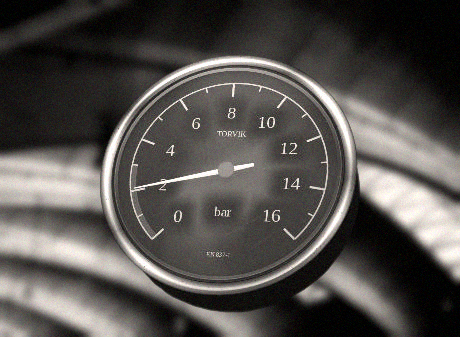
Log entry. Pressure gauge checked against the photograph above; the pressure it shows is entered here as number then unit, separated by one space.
2 bar
